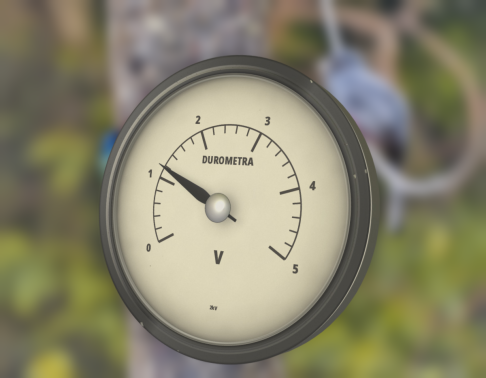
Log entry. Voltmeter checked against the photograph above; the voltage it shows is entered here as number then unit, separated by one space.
1.2 V
